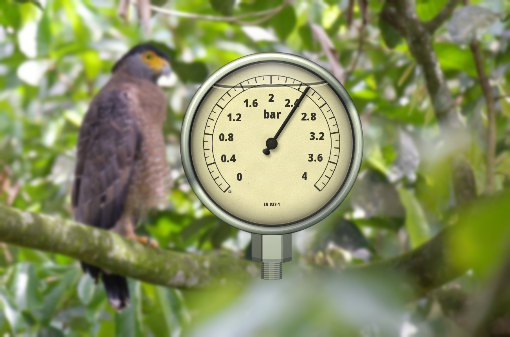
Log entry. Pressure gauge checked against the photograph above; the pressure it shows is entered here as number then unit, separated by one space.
2.5 bar
